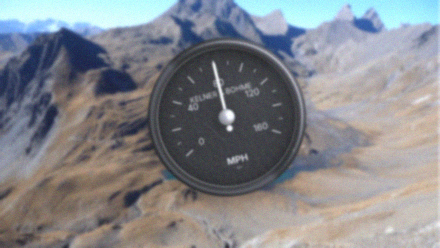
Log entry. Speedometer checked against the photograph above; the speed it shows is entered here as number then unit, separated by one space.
80 mph
